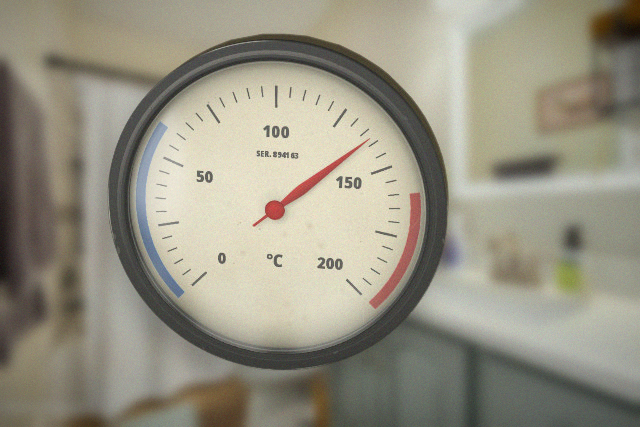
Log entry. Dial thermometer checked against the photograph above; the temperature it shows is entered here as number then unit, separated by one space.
137.5 °C
